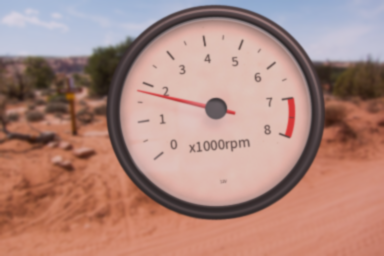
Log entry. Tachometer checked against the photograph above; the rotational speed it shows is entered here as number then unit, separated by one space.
1750 rpm
